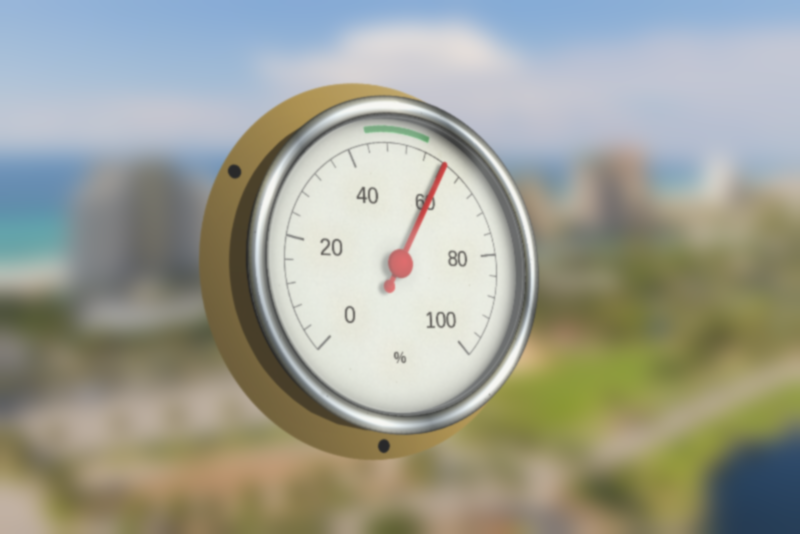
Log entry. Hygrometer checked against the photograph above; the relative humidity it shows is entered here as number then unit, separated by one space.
60 %
